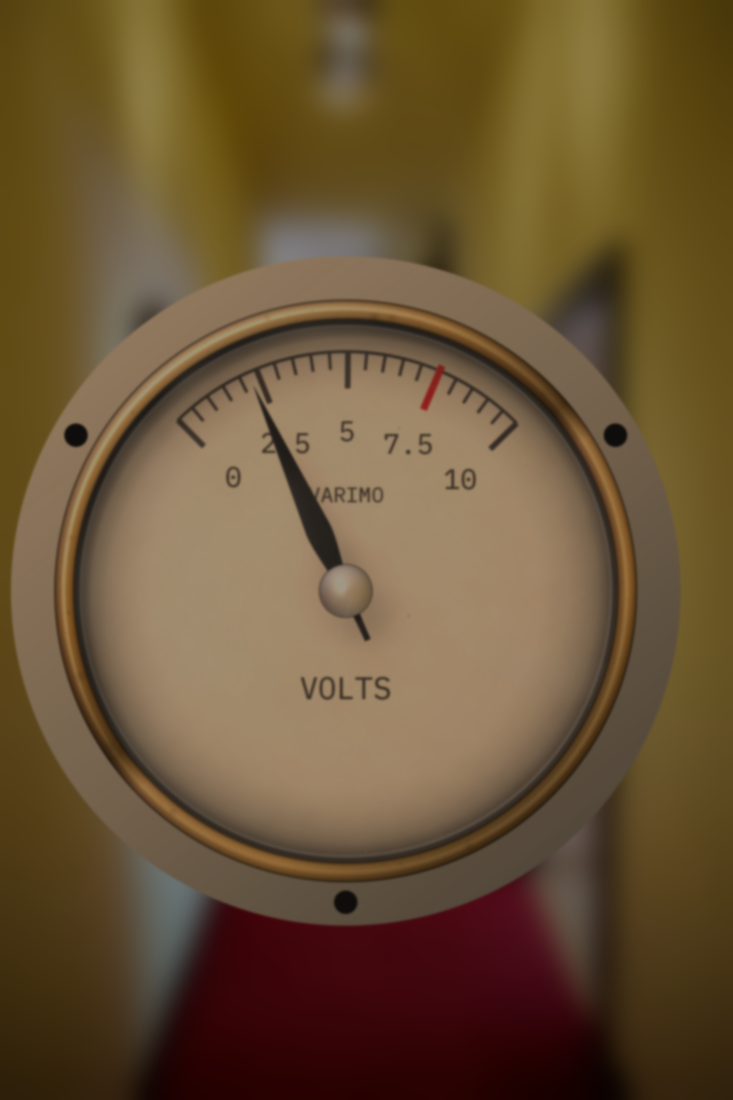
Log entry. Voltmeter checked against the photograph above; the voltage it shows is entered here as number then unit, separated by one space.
2.25 V
